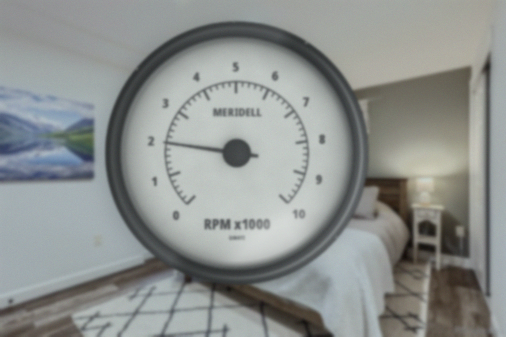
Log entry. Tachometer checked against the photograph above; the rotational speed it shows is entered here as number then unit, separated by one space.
2000 rpm
